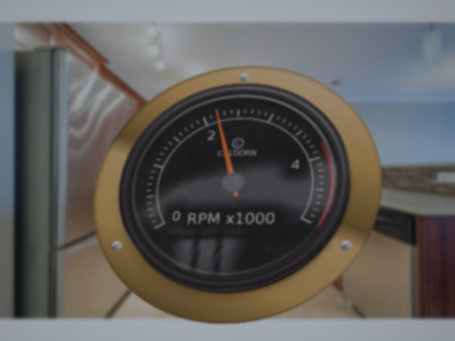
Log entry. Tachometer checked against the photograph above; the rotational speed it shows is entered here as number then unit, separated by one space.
2200 rpm
